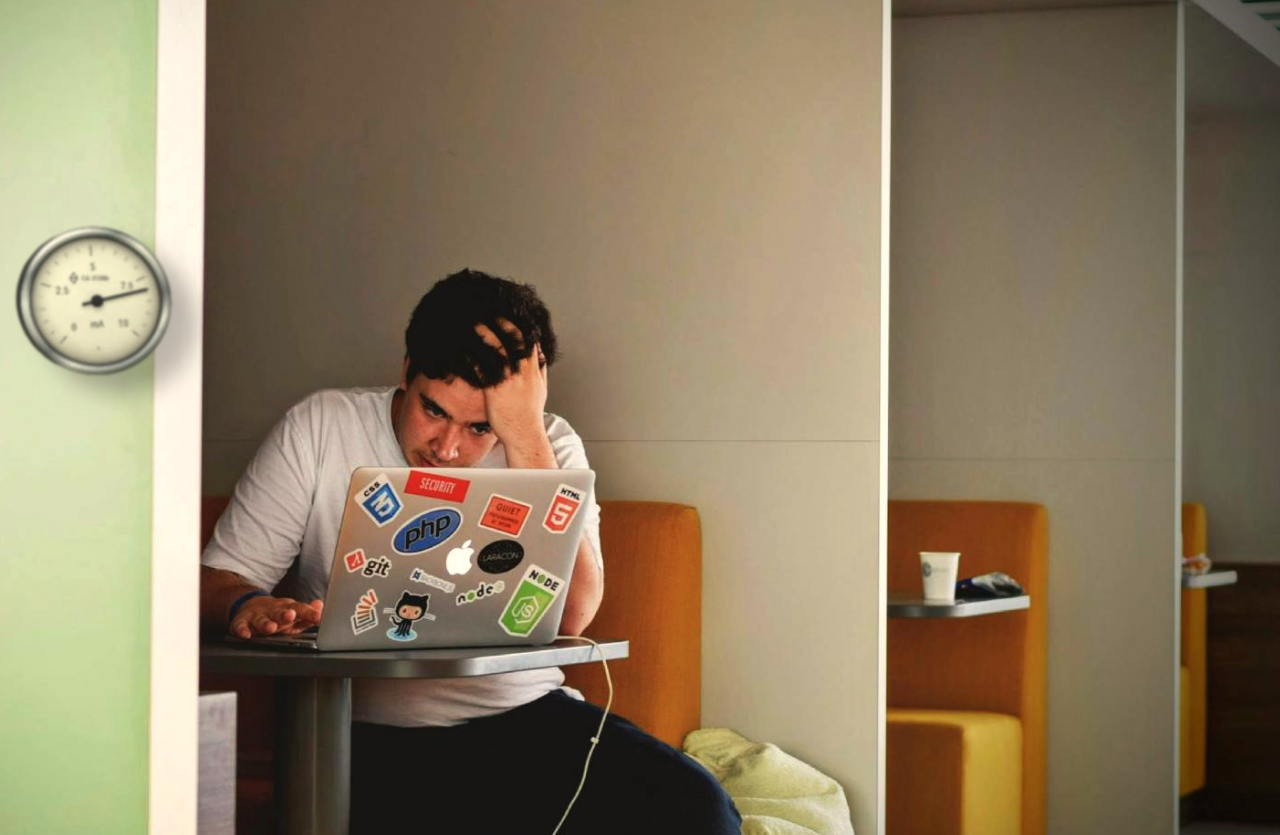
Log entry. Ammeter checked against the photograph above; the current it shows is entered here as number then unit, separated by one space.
8 mA
